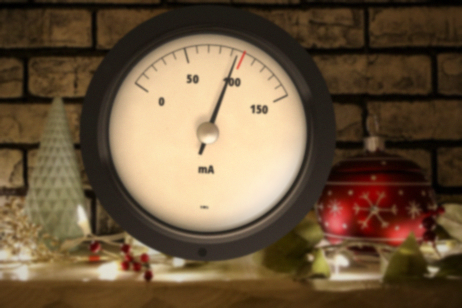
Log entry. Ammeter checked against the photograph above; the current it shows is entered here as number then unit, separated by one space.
95 mA
